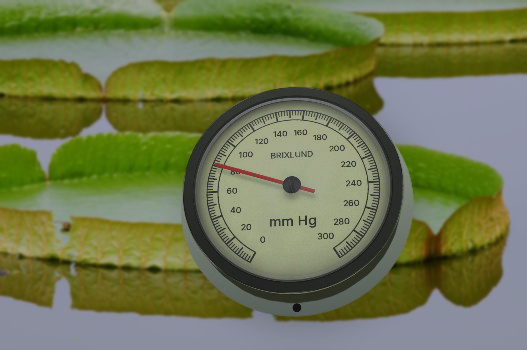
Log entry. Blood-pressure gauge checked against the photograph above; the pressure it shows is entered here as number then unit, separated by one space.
80 mmHg
